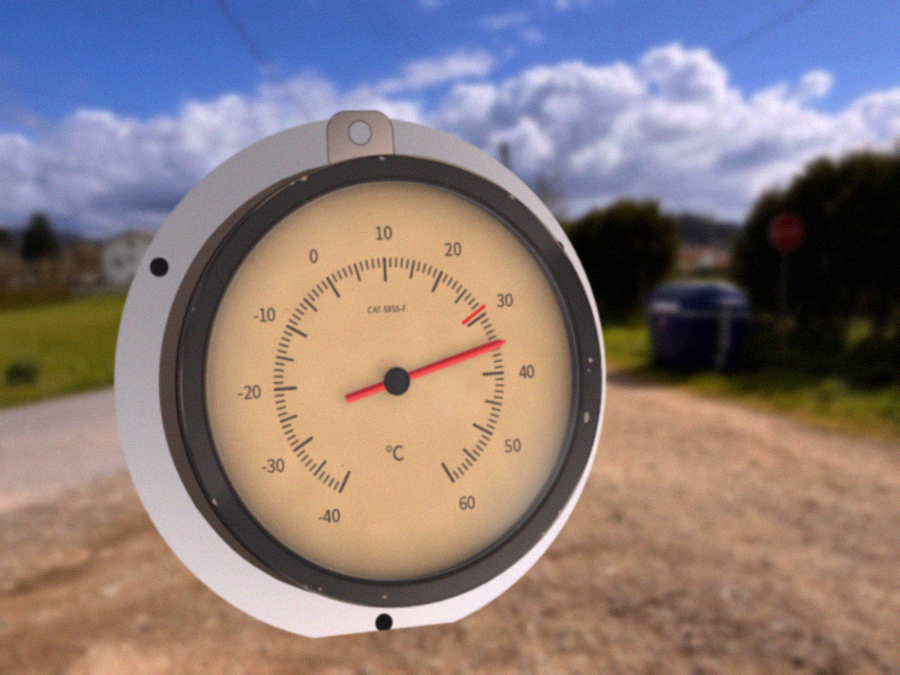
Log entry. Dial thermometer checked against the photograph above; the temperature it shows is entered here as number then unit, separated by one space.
35 °C
